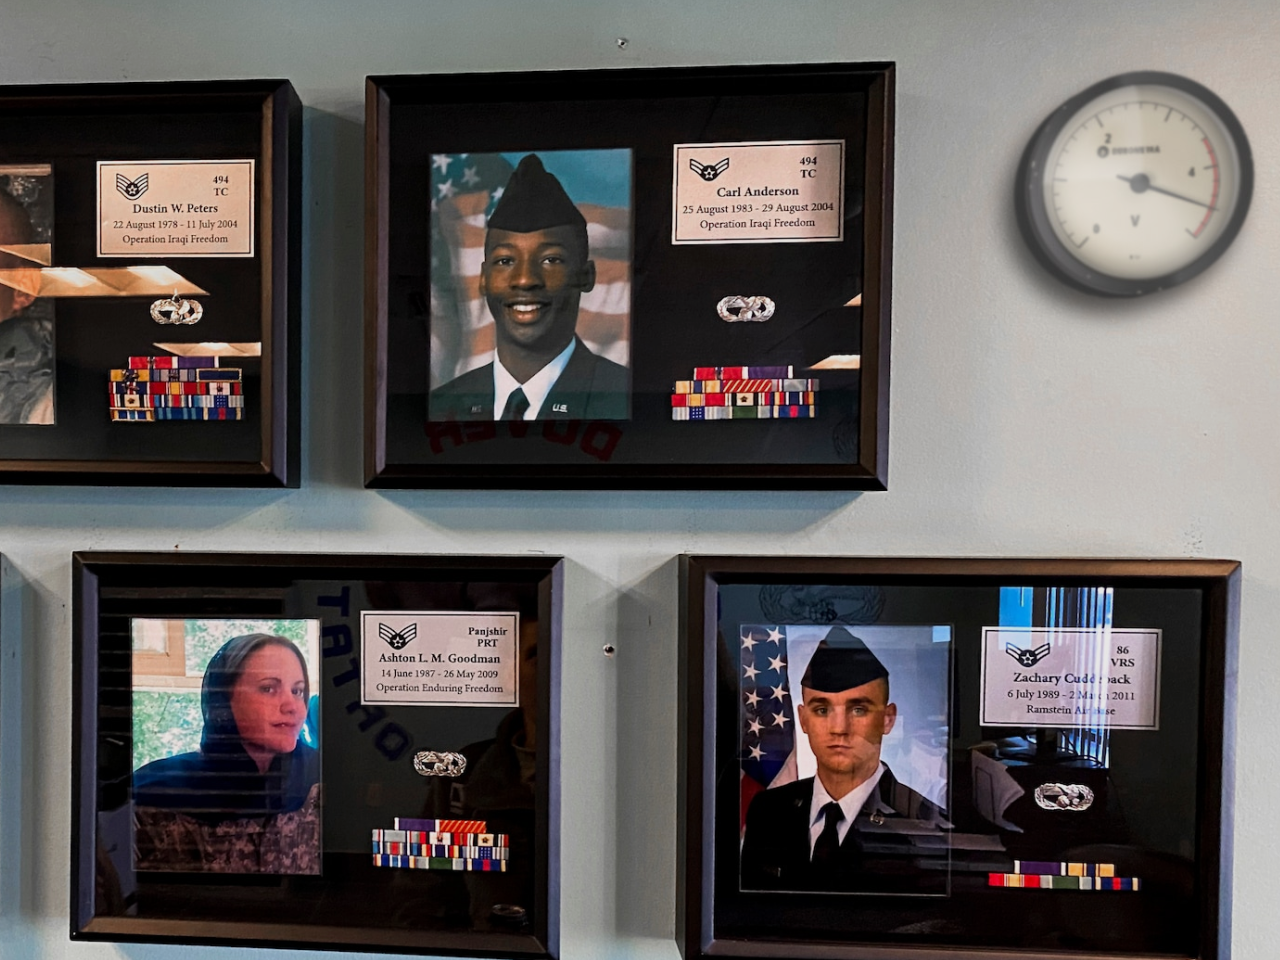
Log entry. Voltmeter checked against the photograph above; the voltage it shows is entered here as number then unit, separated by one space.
4.6 V
